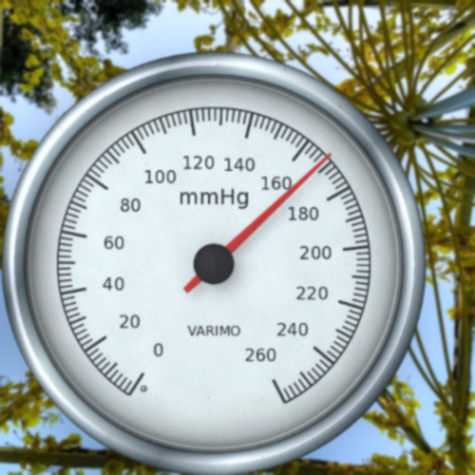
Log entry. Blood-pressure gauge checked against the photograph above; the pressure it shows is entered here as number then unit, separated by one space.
168 mmHg
